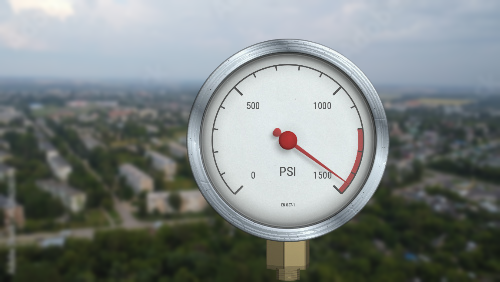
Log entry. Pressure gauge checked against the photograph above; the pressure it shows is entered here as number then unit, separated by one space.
1450 psi
